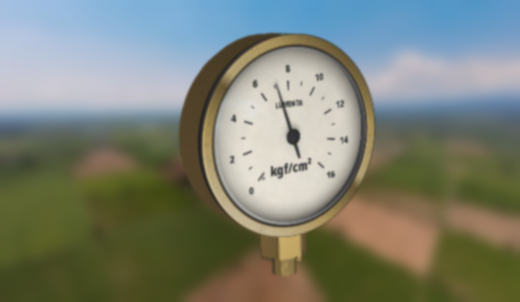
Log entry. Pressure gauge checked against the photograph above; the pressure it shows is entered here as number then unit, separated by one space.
7 kg/cm²
